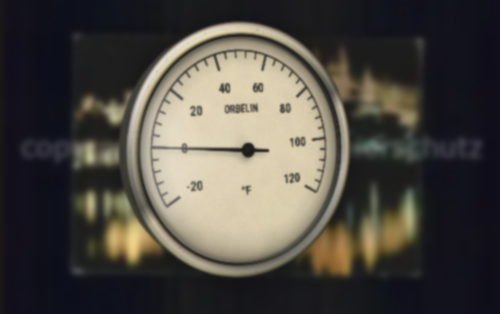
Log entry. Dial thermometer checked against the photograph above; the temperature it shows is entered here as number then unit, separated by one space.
0 °F
